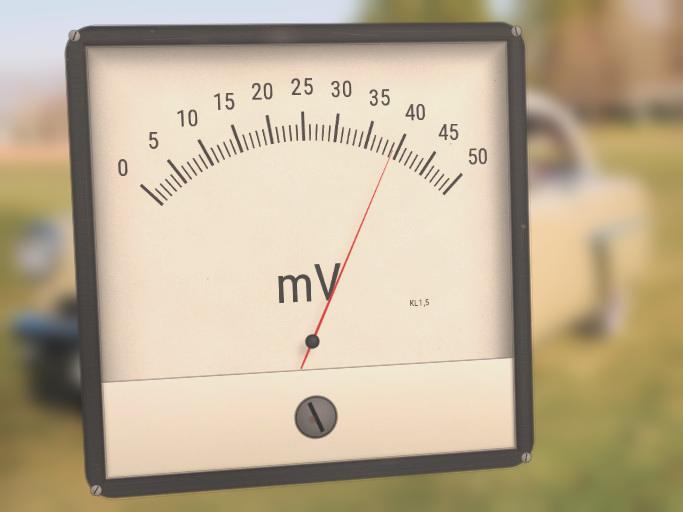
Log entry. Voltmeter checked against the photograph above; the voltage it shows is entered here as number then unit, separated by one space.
39 mV
